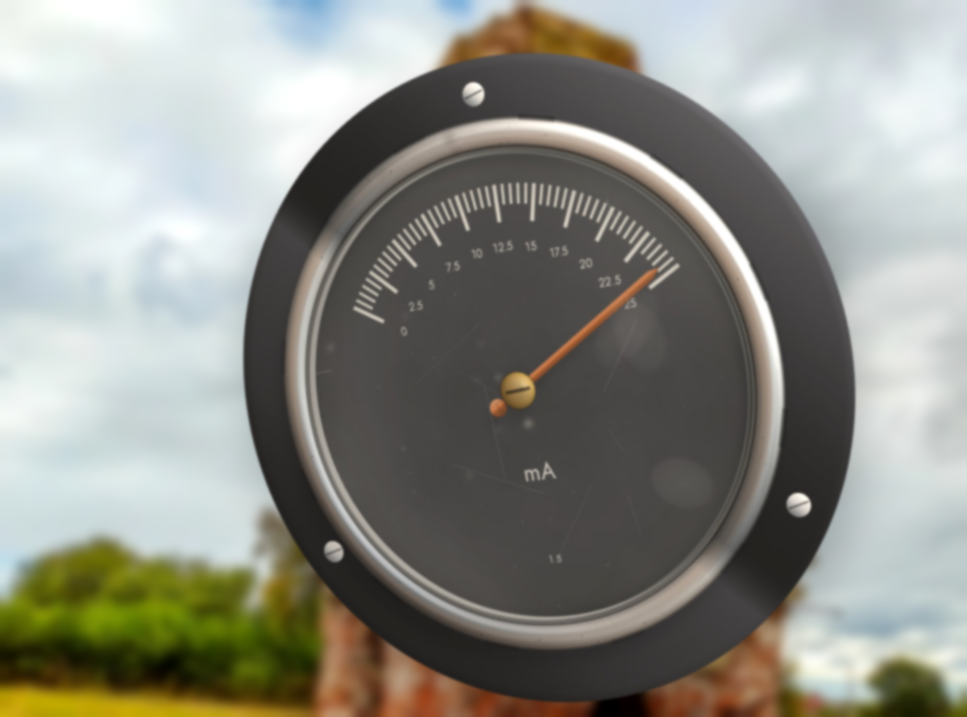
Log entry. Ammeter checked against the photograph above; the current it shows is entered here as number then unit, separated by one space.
24.5 mA
